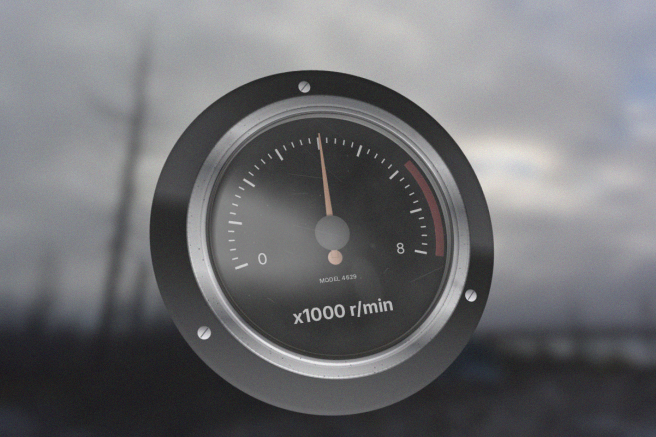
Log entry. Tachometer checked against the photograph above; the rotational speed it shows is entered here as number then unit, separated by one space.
4000 rpm
